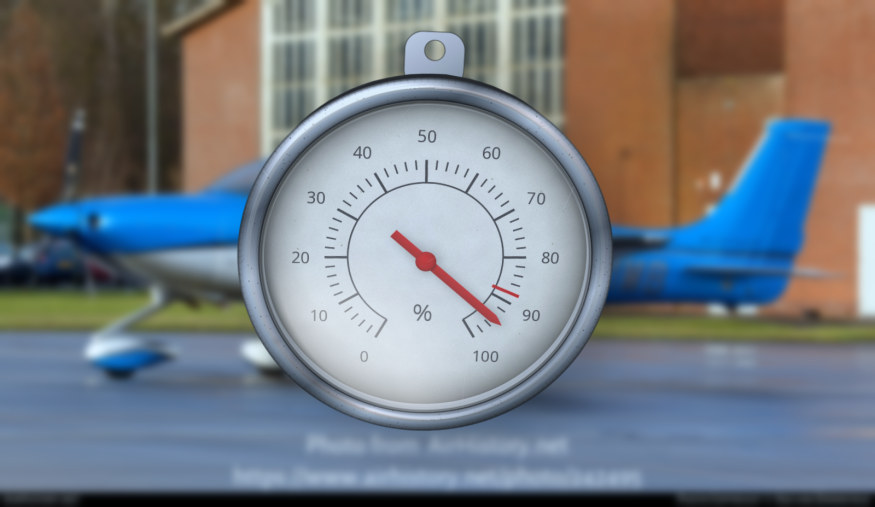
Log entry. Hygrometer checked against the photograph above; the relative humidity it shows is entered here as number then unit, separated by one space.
94 %
